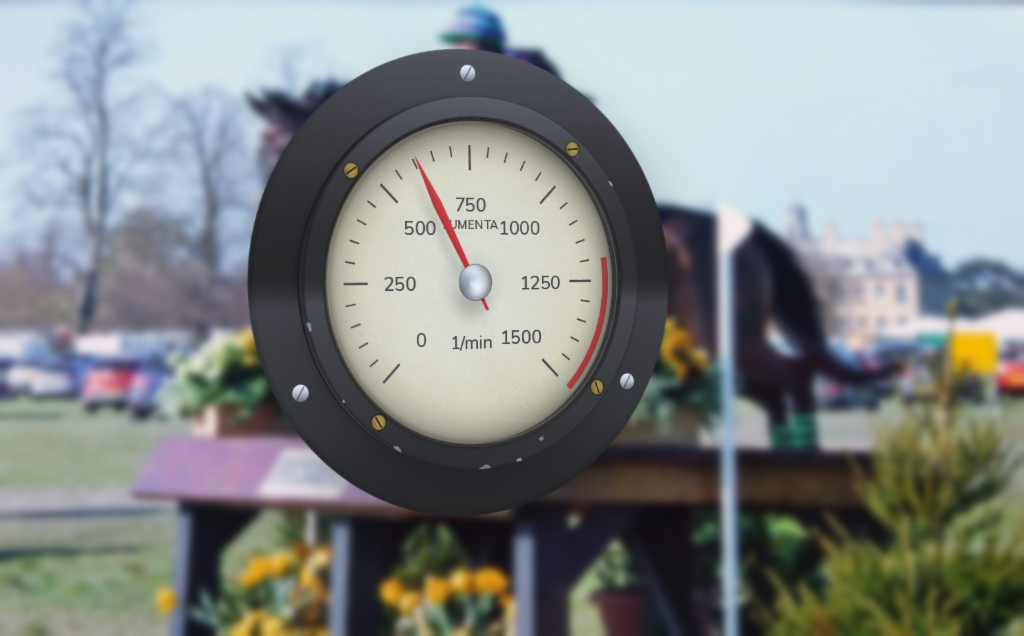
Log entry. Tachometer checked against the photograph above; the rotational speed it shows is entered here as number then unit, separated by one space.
600 rpm
